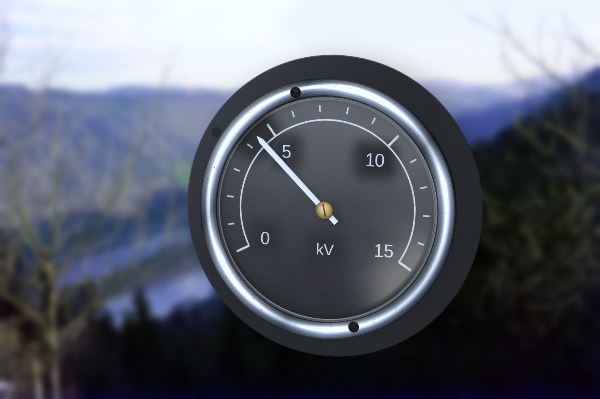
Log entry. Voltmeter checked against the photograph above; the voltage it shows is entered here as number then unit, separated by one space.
4.5 kV
